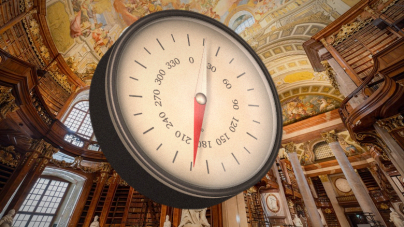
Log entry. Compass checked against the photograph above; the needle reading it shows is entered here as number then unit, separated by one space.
195 °
